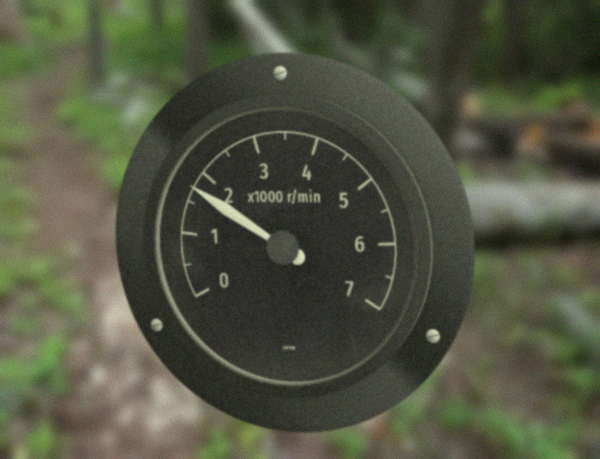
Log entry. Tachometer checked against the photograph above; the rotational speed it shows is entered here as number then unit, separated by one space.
1750 rpm
